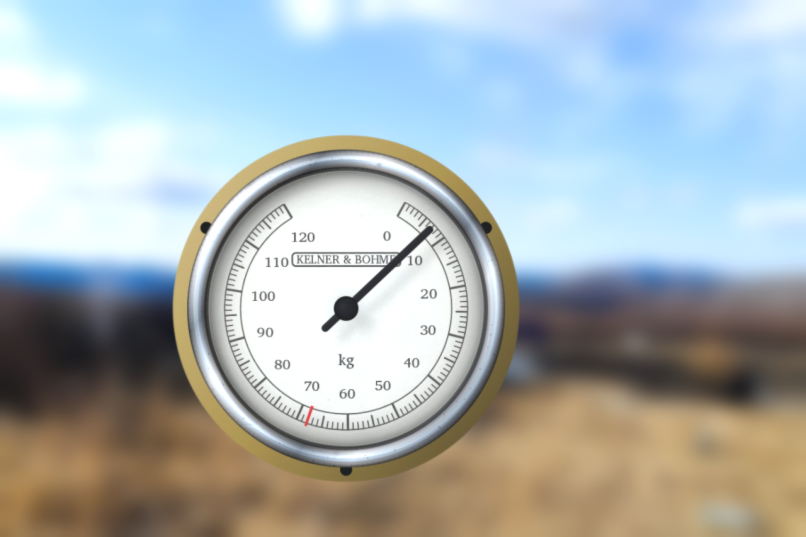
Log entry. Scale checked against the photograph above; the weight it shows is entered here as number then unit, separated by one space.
7 kg
